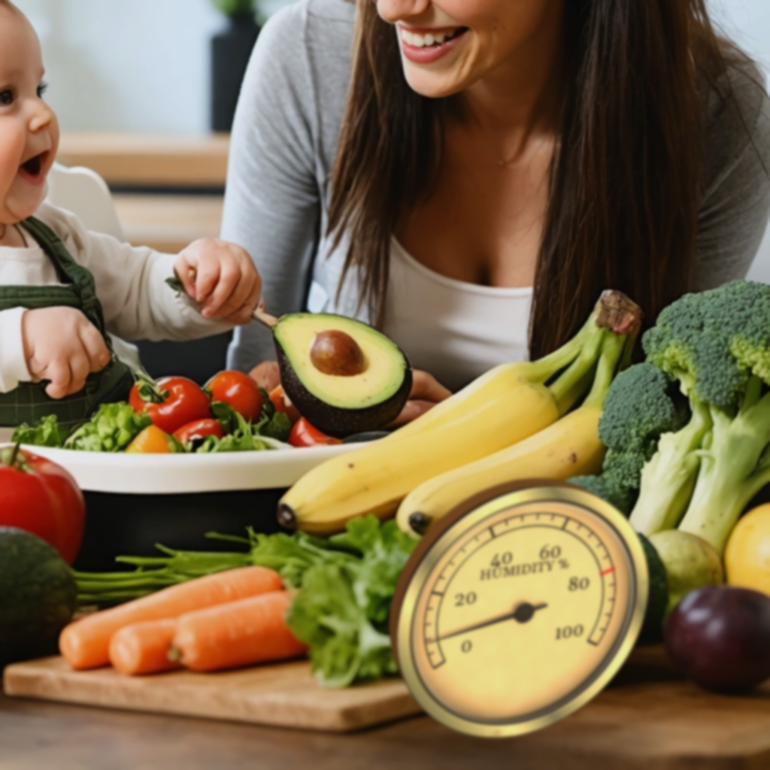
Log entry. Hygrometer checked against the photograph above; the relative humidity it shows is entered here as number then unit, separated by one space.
8 %
